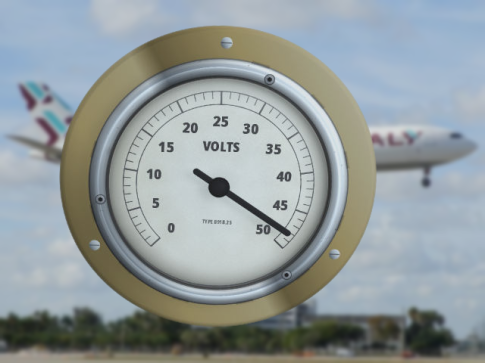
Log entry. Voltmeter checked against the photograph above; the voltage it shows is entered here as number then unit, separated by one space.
48 V
